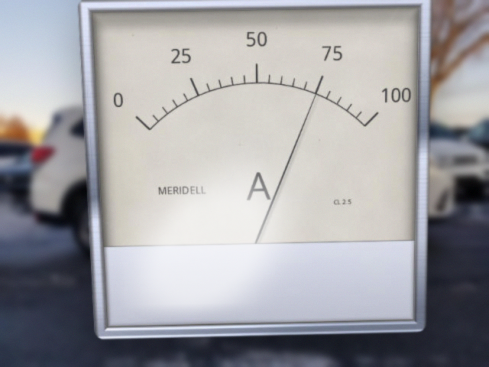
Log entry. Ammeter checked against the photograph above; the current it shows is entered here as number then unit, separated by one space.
75 A
